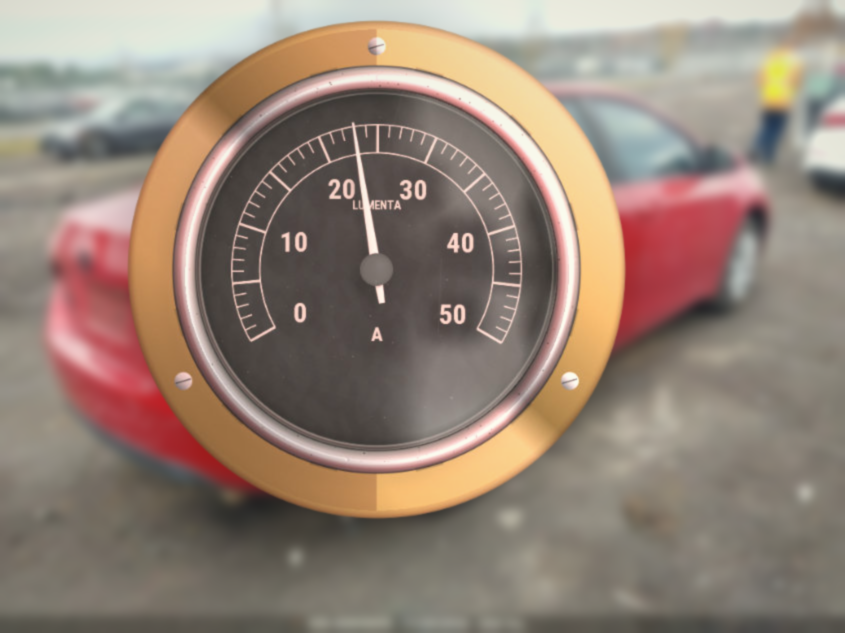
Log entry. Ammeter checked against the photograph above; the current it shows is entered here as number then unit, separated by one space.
23 A
